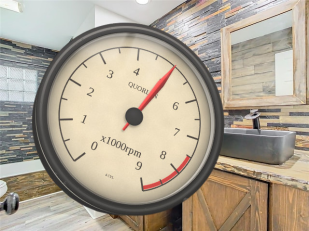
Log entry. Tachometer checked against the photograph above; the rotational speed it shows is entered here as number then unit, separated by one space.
5000 rpm
